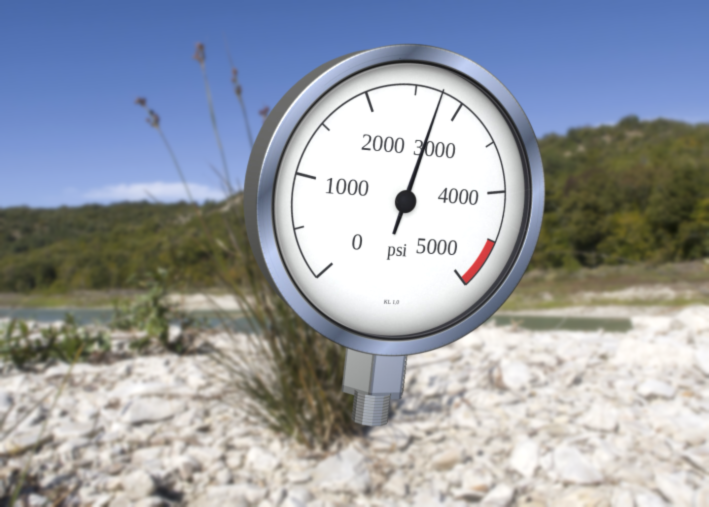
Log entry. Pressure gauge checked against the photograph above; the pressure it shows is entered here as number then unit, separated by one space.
2750 psi
